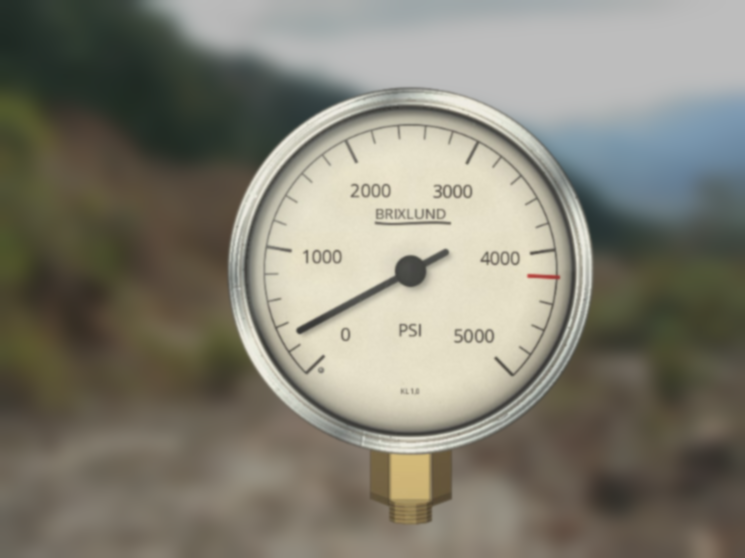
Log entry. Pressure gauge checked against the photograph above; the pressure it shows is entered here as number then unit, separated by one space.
300 psi
